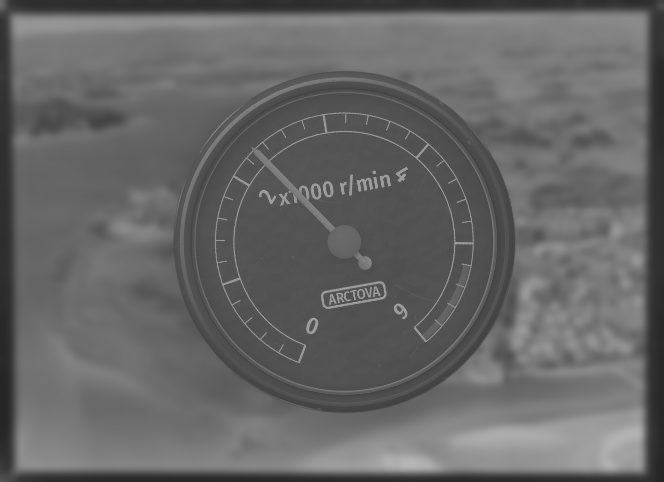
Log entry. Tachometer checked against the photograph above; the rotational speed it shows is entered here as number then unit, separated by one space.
2300 rpm
